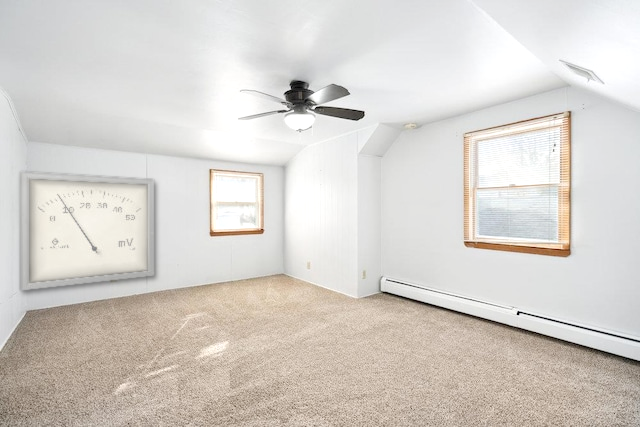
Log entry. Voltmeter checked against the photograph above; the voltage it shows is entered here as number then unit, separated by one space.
10 mV
